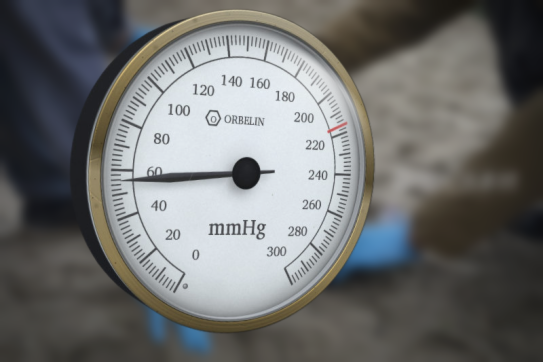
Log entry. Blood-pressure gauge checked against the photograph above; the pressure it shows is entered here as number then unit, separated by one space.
56 mmHg
